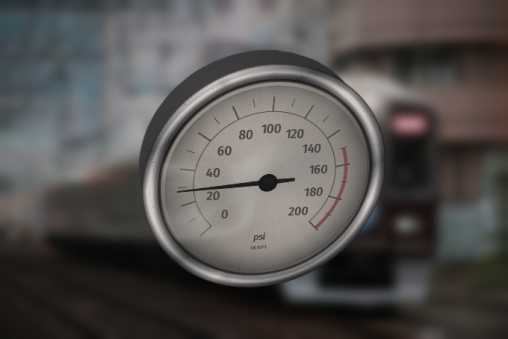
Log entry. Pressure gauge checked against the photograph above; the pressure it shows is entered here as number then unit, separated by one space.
30 psi
